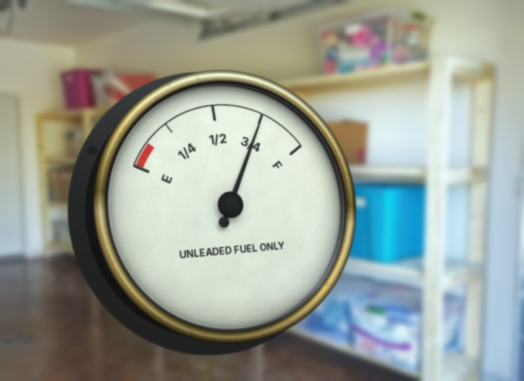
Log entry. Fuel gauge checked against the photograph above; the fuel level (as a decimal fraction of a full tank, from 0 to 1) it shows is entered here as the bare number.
0.75
